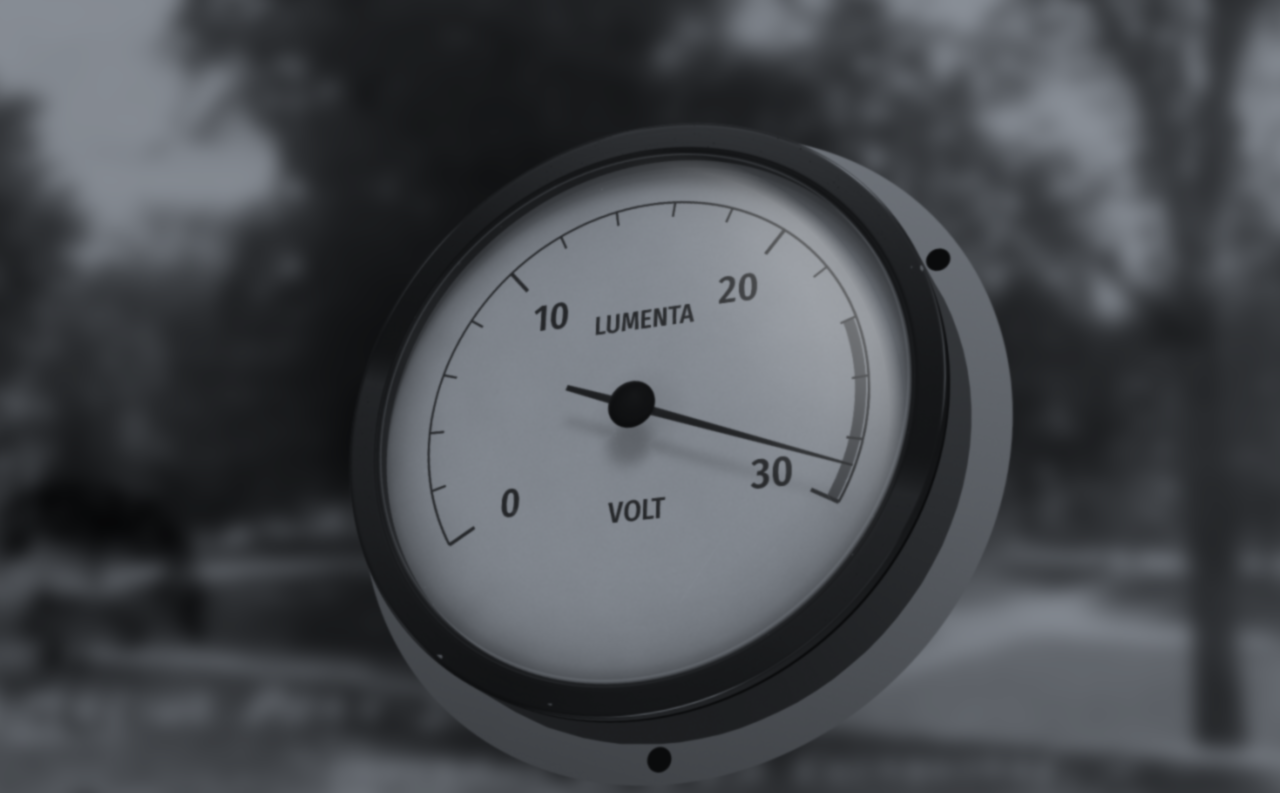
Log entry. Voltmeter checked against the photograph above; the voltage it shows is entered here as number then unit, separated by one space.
29 V
